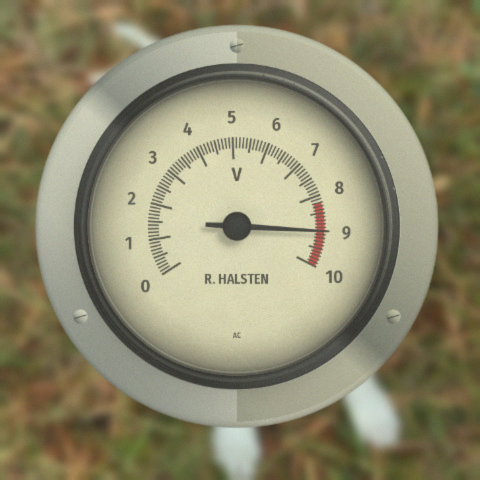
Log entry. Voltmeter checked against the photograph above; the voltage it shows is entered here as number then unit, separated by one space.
9 V
